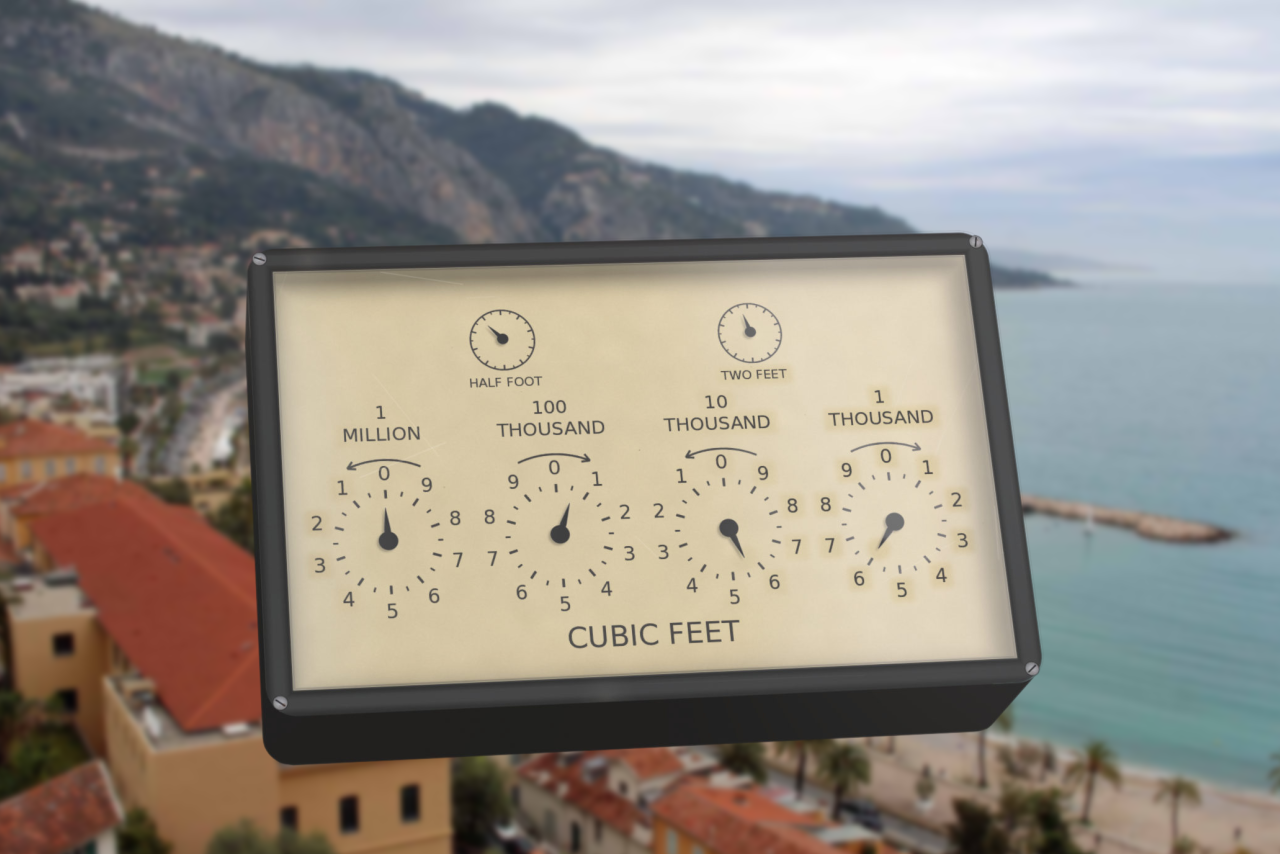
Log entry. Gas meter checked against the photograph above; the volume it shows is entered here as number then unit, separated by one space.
5600 ft³
